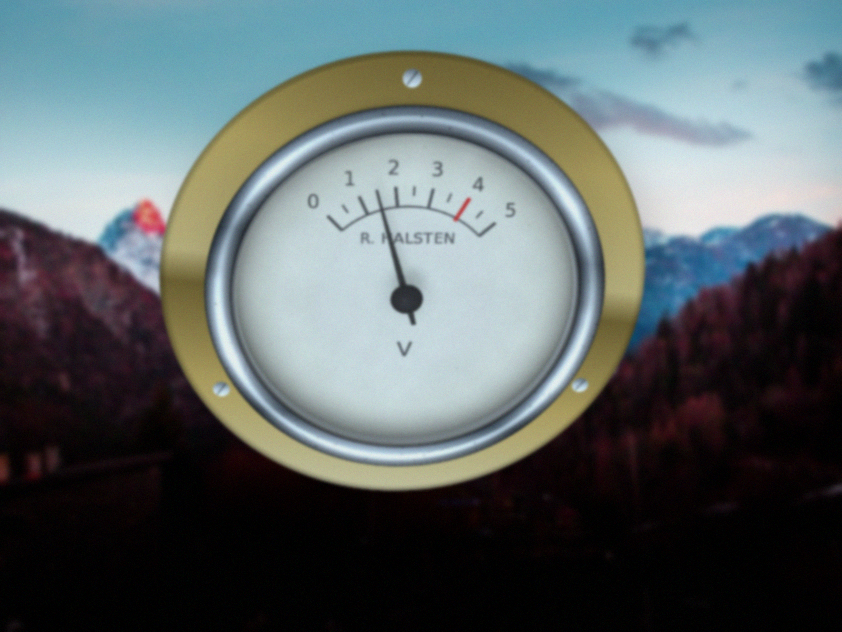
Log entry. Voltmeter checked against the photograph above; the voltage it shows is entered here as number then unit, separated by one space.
1.5 V
